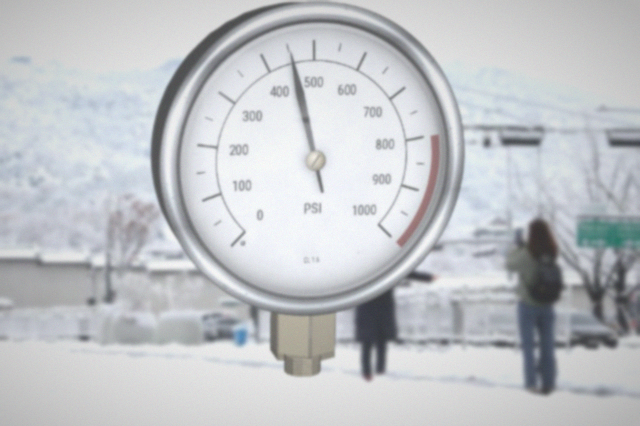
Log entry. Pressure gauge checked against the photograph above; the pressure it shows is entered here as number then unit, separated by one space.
450 psi
